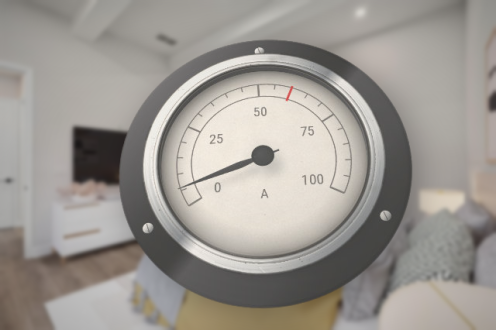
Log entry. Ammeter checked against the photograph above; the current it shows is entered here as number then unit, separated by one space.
5 A
